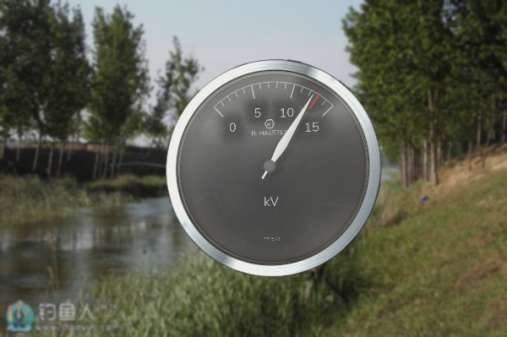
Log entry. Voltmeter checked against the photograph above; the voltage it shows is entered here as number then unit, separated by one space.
12.5 kV
